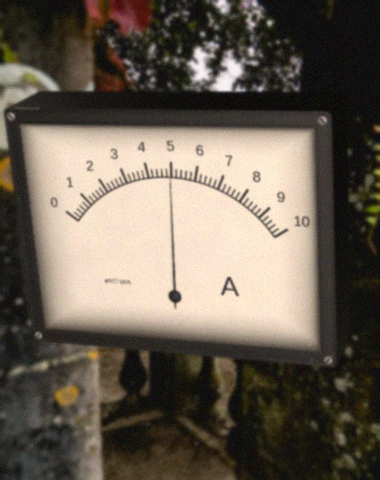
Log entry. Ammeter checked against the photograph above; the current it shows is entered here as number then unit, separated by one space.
5 A
